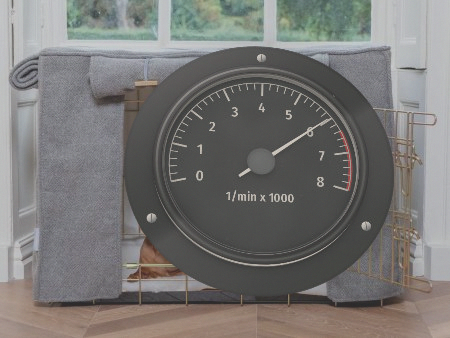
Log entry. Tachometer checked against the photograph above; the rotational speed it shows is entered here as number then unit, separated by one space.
6000 rpm
